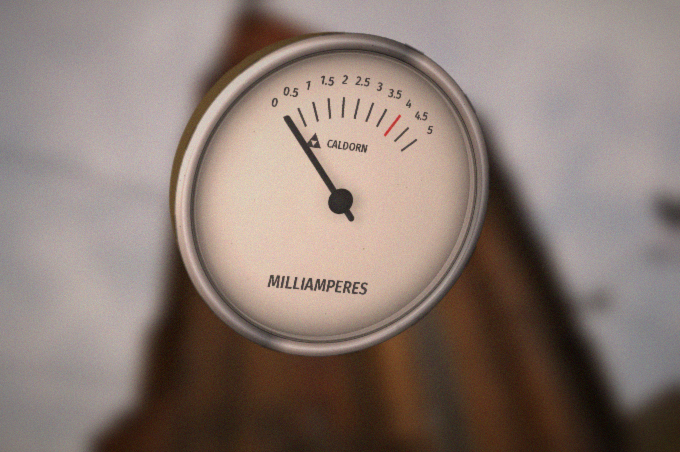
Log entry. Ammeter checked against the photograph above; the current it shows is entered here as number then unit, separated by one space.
0 mA
